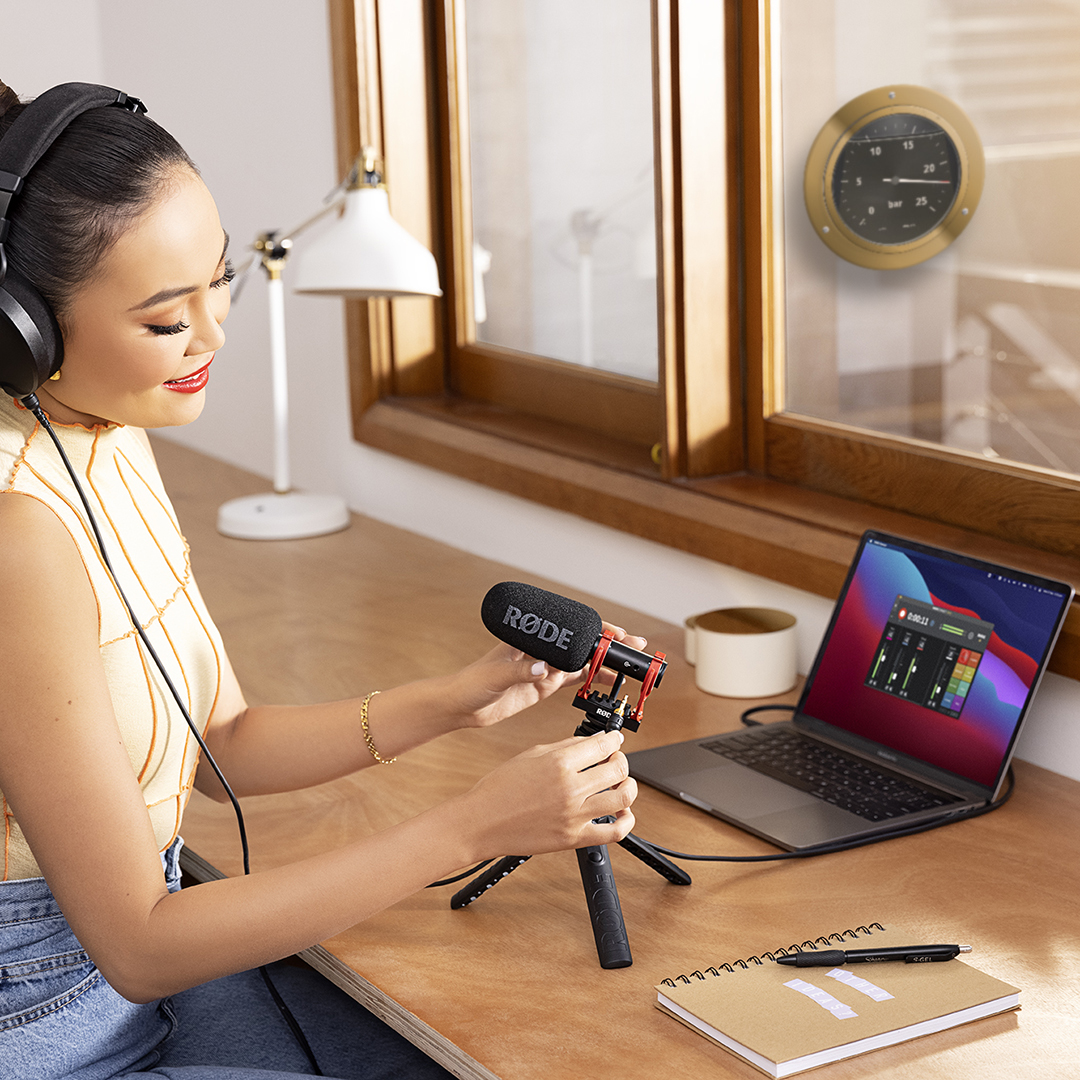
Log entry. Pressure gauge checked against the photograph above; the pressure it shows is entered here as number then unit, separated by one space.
22 bar
